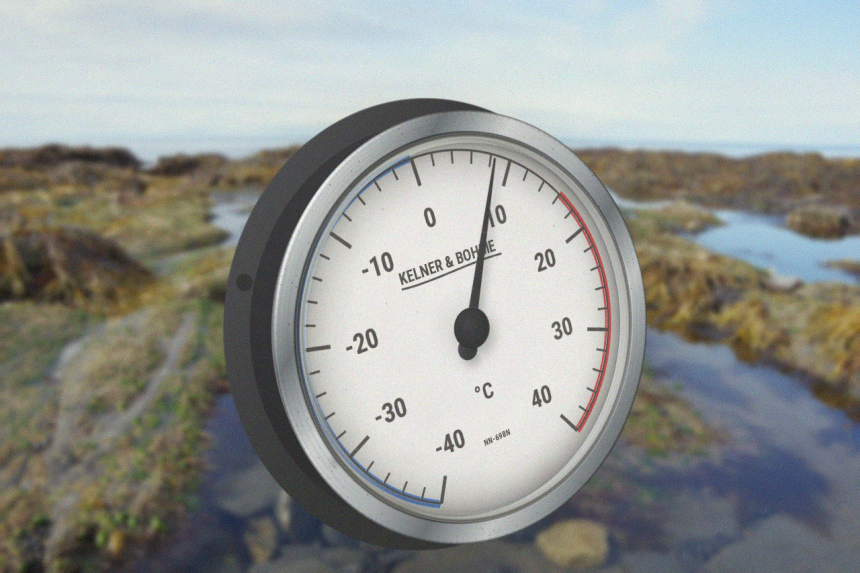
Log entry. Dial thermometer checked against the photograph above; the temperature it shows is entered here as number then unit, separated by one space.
8 °C
